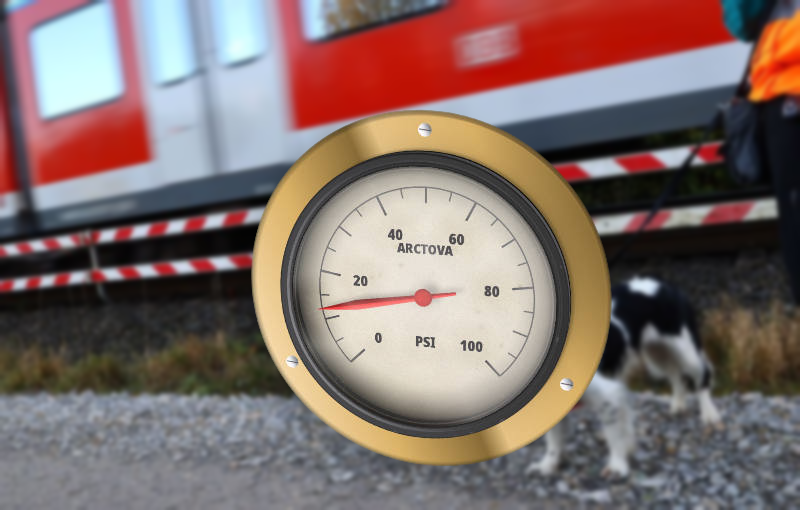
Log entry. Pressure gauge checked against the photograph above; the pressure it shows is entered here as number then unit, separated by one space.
12.5 psi
